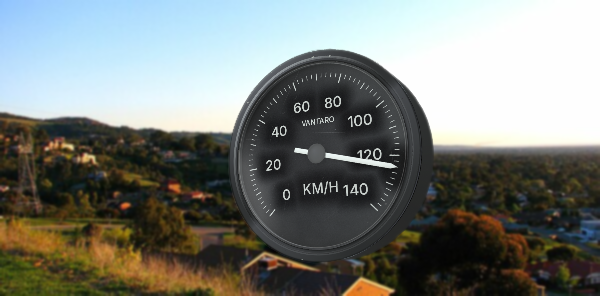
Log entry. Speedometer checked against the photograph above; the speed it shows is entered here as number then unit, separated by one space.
124 km/h
